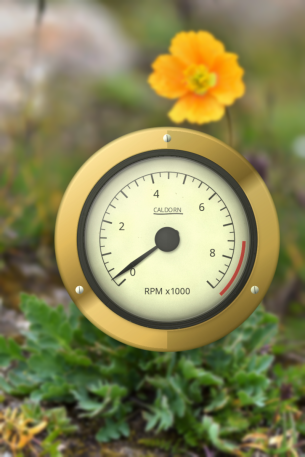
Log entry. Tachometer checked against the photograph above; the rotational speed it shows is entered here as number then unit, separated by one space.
250 rpm
